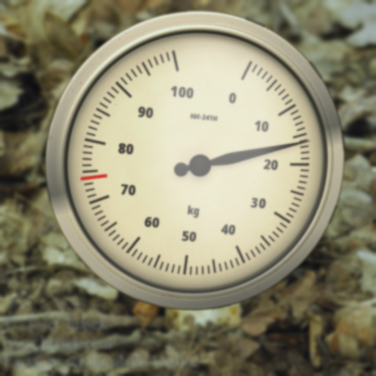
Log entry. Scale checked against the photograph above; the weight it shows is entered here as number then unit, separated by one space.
16 kg
